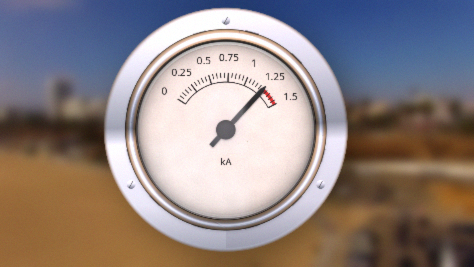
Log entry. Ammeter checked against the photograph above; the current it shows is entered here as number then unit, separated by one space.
1.25 kA
